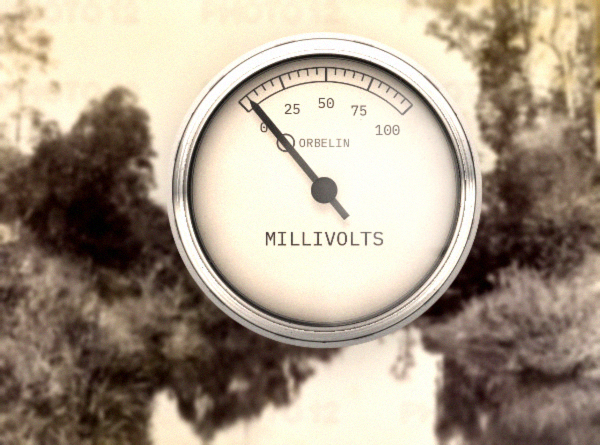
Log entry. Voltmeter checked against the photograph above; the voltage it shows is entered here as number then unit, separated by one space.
5 mV
